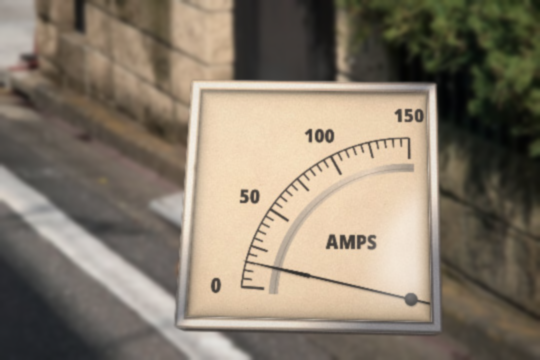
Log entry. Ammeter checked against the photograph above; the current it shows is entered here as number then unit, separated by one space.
15 A
